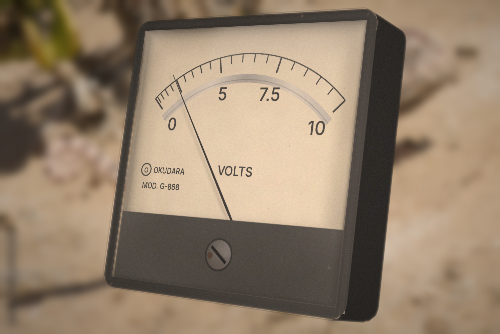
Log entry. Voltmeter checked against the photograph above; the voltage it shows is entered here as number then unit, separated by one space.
2.5 V
